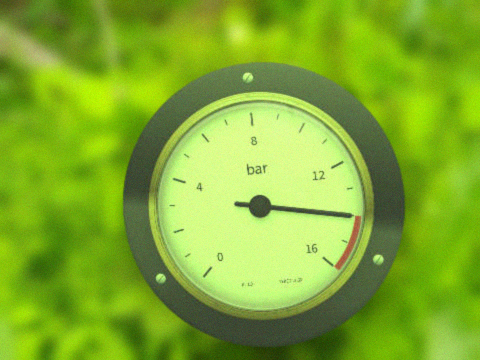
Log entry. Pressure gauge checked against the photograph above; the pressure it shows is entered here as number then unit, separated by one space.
14 bar
